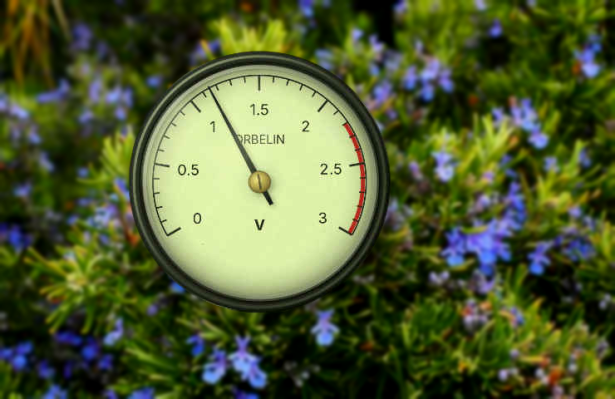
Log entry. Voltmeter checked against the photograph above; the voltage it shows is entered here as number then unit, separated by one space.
1.15 V
